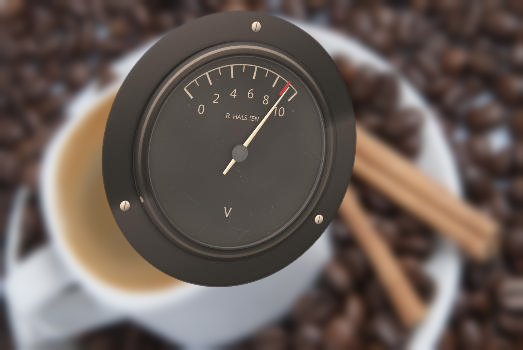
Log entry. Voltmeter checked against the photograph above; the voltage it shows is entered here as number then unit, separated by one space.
9 V
